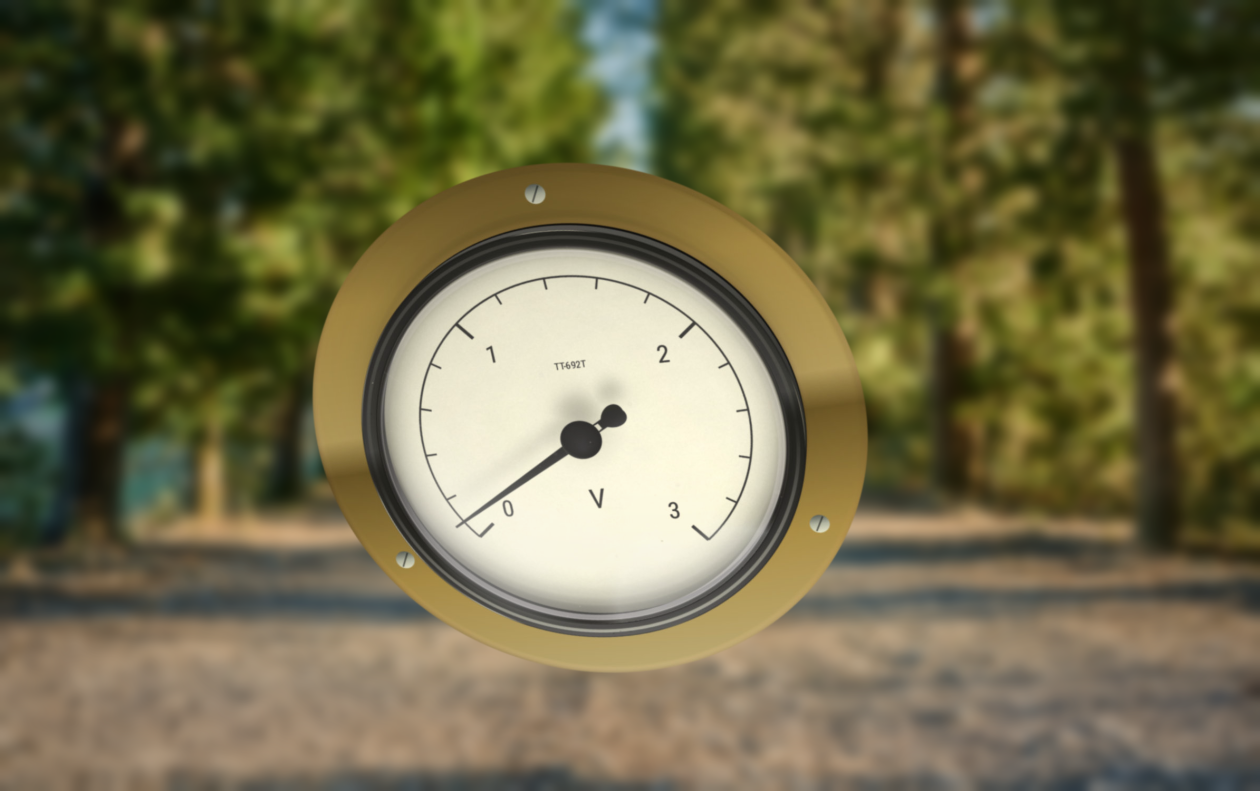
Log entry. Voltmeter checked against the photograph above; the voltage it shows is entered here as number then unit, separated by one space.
0.1 V
